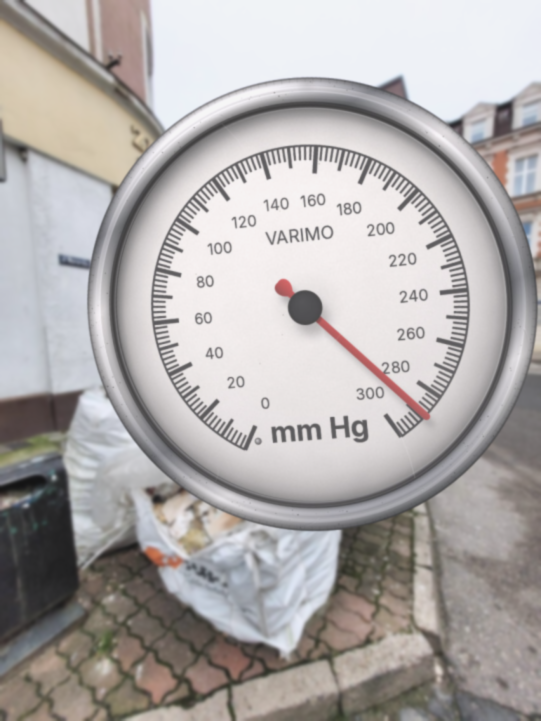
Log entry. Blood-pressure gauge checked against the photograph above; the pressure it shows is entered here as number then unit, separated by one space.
288 mmHg
